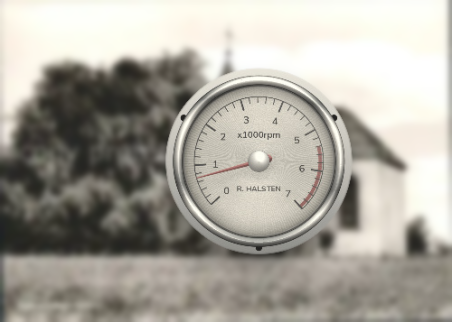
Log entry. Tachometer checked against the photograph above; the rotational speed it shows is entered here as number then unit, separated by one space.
700 rpm
